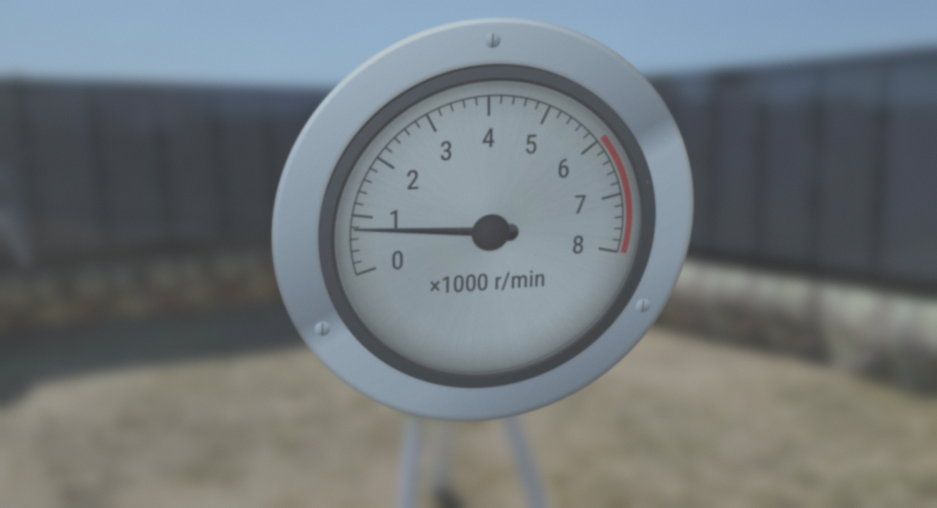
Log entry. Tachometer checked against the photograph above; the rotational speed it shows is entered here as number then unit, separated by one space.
800 rpm
